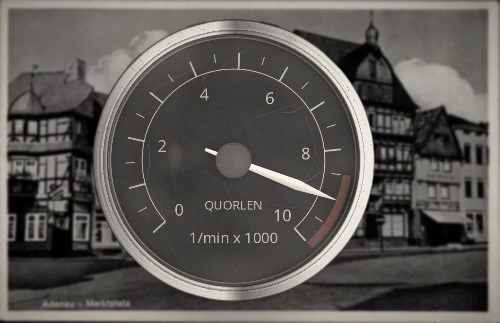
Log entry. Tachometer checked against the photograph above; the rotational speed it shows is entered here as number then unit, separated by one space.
9000 rpm
